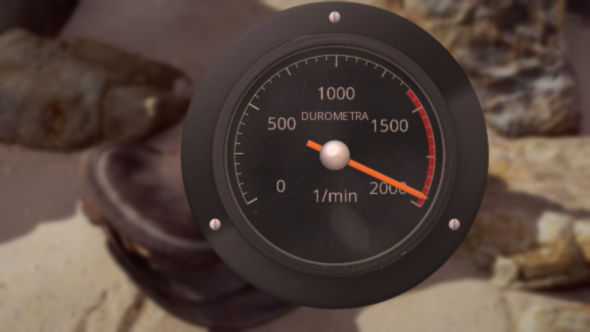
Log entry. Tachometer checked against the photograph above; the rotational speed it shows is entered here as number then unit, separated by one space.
1950 rpm
